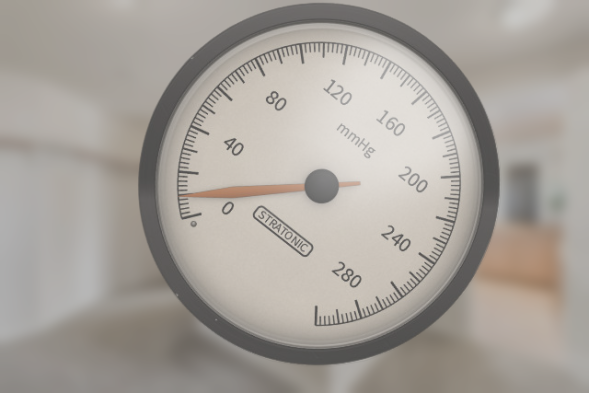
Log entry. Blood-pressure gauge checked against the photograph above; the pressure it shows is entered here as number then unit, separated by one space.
10 mmHg
